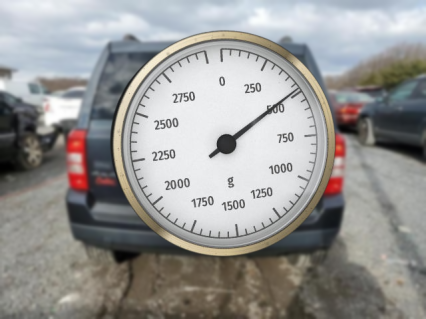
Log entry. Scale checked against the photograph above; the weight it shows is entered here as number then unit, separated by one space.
475 g
